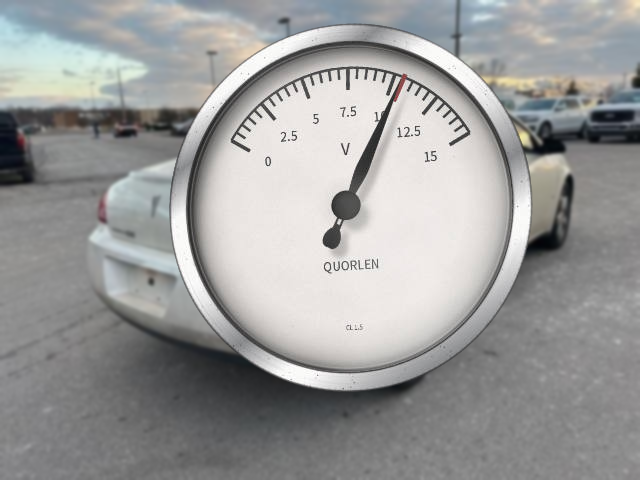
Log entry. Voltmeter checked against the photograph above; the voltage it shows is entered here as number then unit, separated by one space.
10.5 V
